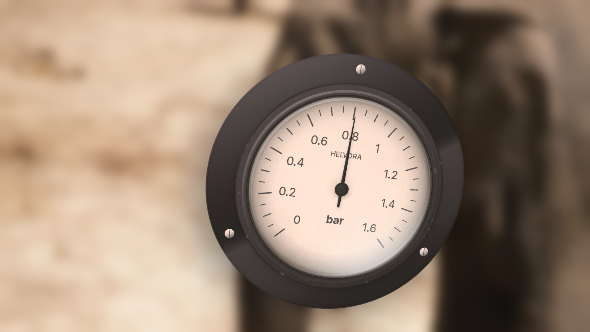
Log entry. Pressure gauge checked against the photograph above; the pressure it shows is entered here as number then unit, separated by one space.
0.8 bar
